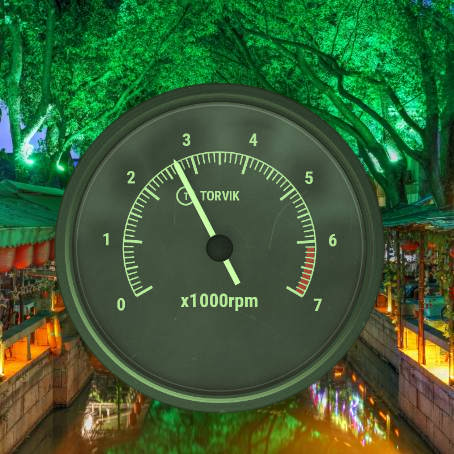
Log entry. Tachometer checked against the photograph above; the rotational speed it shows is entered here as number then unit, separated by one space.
2700 rpm
